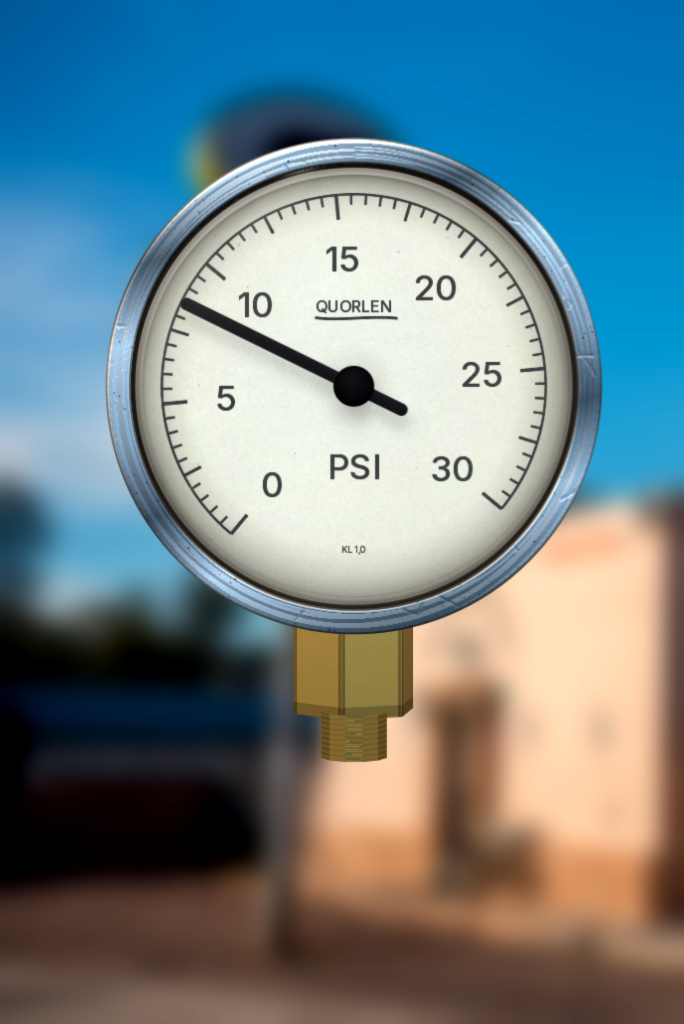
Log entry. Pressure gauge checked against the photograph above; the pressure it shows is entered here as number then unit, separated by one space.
8.5 psi
